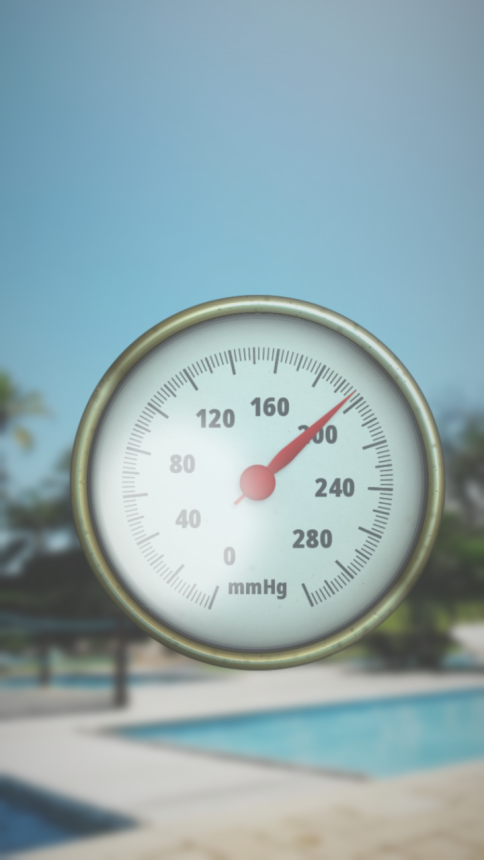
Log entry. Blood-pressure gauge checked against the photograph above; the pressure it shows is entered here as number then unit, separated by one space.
196 mmHg
